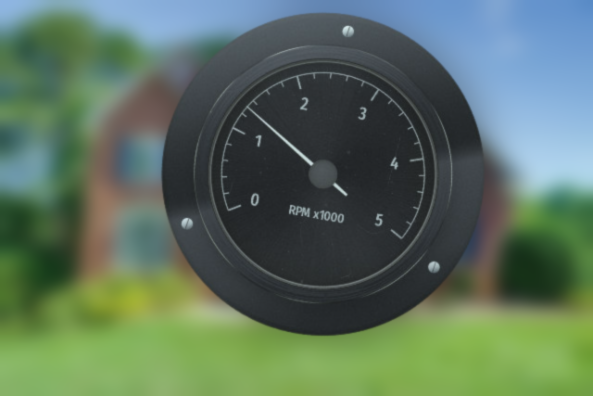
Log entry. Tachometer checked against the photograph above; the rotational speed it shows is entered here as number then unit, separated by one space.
1300 rpm
